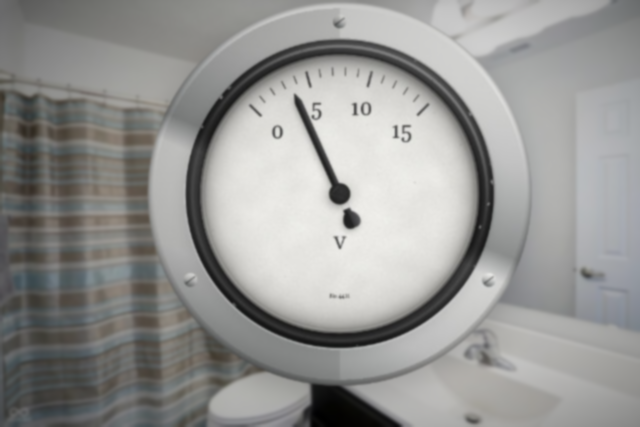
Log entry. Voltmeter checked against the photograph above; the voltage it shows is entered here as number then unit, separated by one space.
3.5 V
